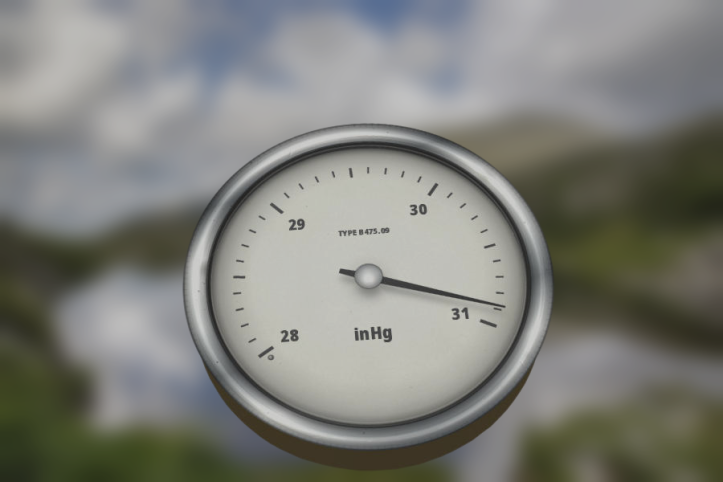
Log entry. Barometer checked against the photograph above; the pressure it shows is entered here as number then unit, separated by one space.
30.9 inHg
